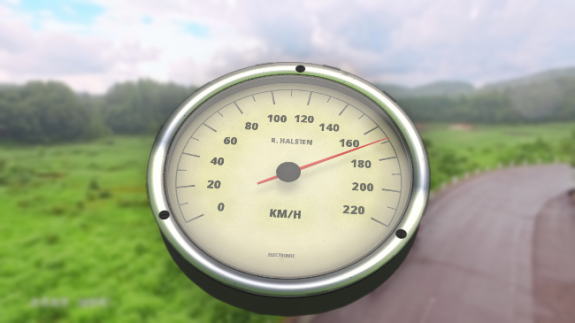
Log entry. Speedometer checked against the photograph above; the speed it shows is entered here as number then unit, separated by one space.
170 km/h
